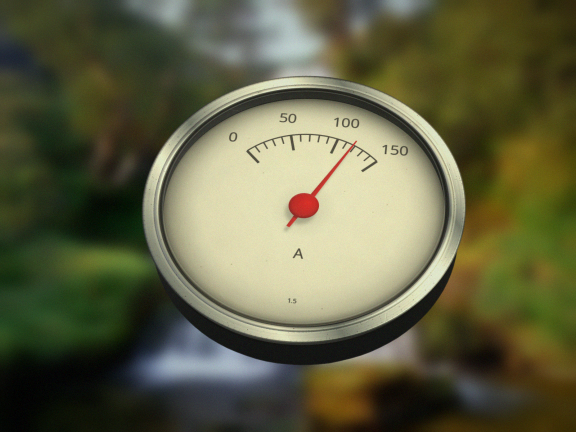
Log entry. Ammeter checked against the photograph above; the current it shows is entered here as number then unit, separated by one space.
120 A
